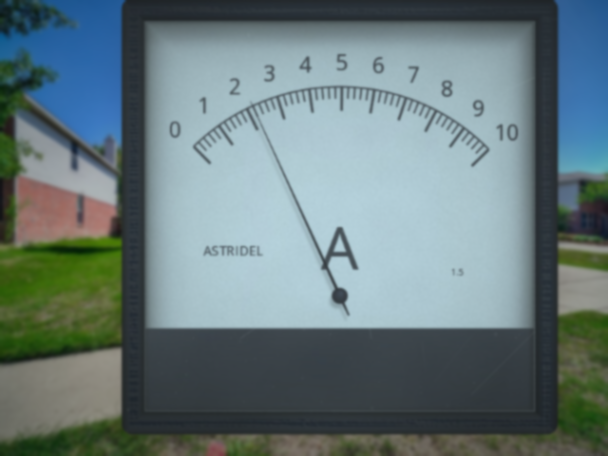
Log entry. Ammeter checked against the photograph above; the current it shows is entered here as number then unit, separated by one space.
2.2 A
